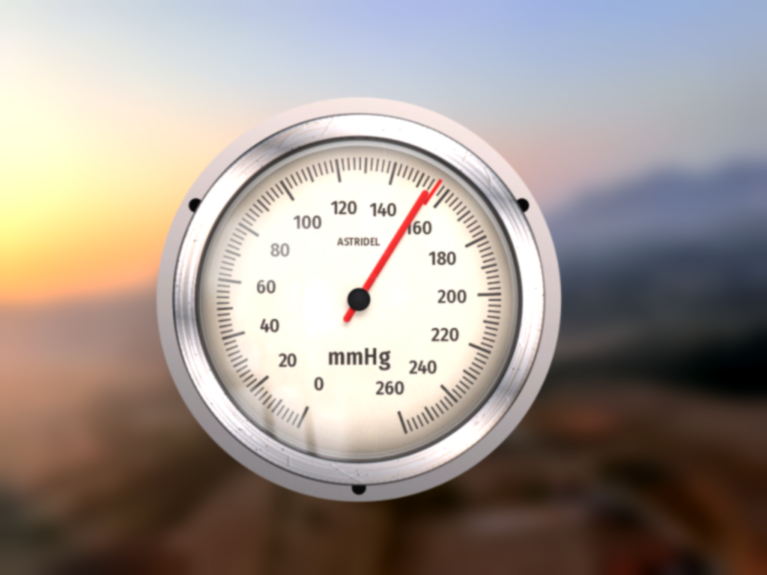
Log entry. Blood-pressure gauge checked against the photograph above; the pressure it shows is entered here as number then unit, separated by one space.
154 mmHg
